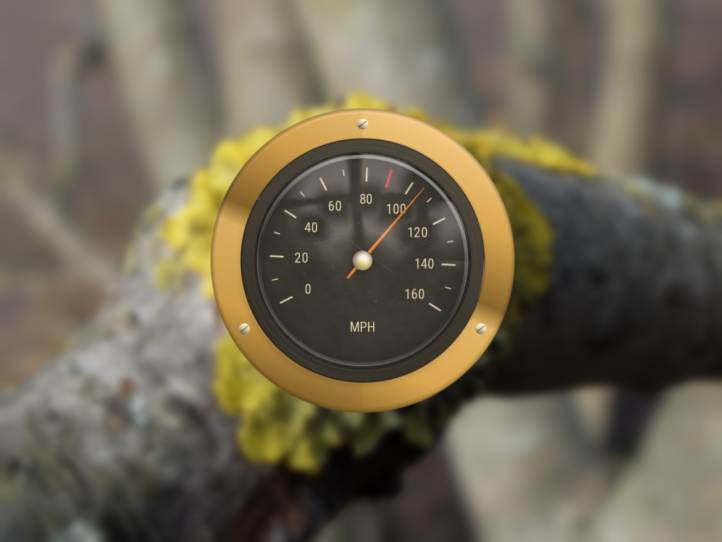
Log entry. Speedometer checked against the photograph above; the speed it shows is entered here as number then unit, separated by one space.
105 mph
